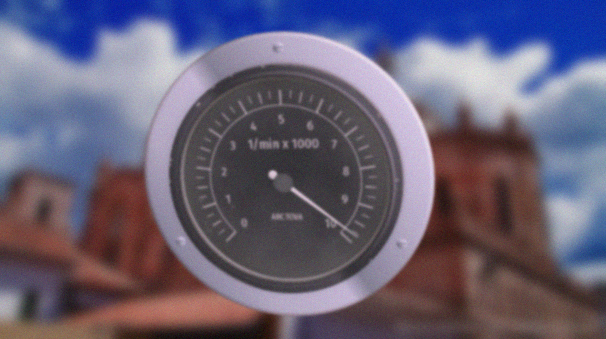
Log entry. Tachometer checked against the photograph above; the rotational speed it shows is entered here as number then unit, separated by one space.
9750 rpm
